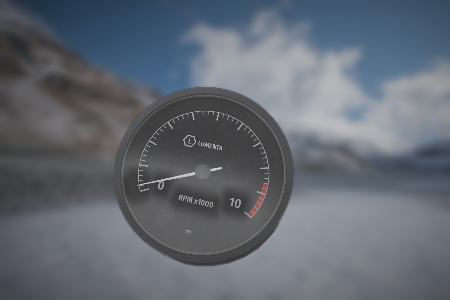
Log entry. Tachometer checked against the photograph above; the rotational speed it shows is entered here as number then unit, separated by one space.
200 rpm
